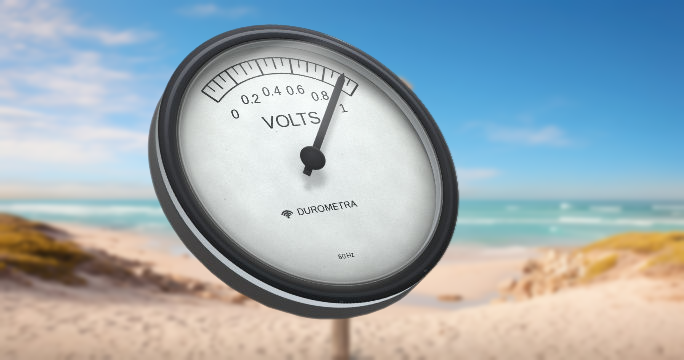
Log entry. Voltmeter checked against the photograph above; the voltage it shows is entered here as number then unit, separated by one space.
0.9 V
